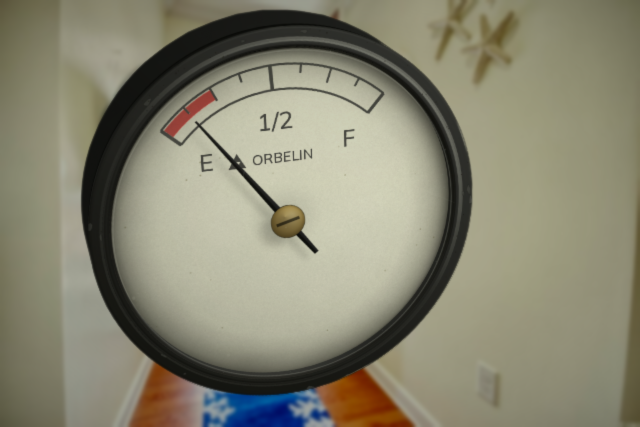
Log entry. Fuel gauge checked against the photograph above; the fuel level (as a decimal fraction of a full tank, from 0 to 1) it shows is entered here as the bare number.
0.125
